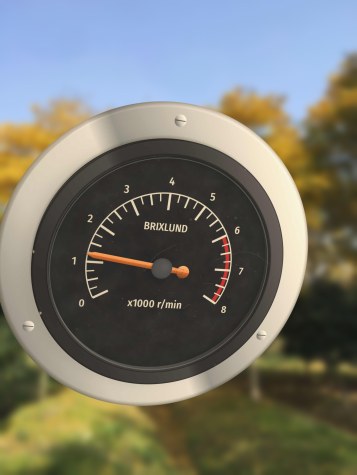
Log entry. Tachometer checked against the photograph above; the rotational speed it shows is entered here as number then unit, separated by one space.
1250 rpm
